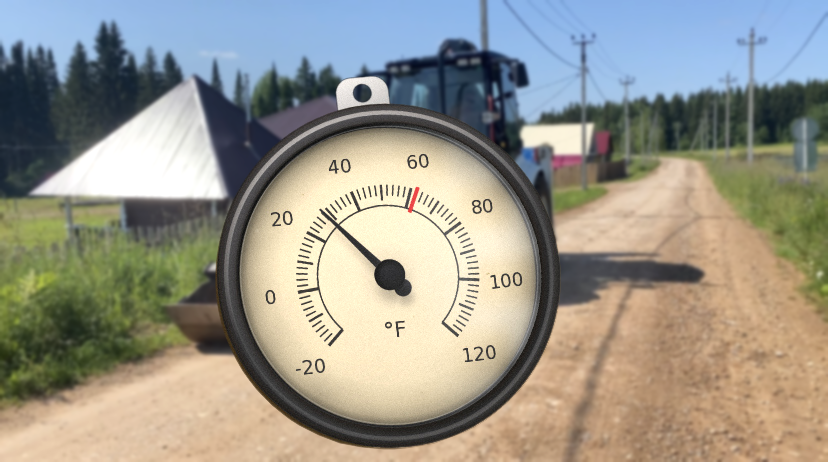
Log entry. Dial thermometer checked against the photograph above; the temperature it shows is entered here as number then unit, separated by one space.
28 °F
